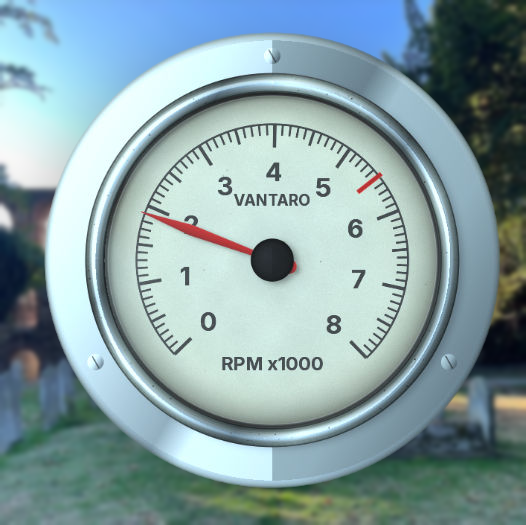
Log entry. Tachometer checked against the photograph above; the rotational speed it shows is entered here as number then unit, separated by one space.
1900 rpm
